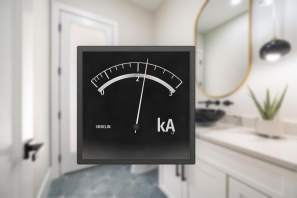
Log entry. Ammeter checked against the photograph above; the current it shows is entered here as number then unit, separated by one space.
2.2 kA
